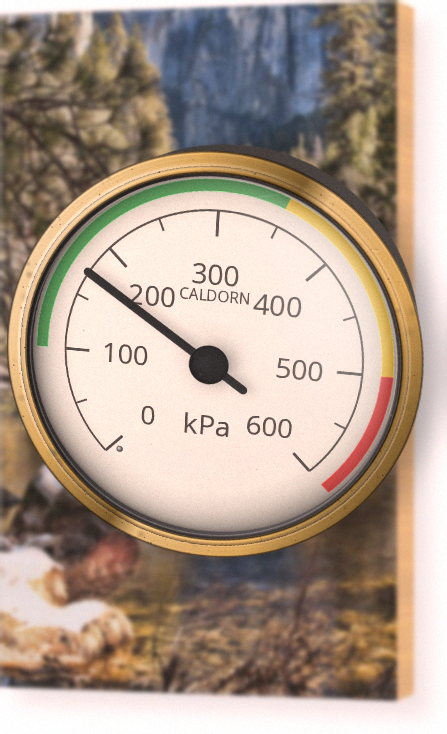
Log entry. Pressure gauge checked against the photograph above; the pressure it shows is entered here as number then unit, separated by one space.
175 kPa
